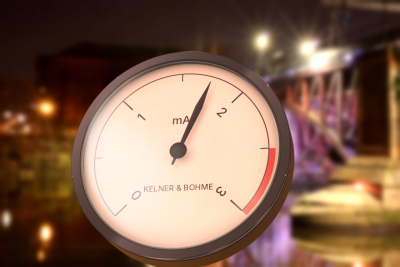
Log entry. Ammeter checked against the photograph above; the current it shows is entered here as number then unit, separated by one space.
1.75 mA
